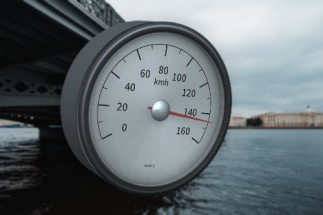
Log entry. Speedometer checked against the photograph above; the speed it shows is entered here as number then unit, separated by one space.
145 km/h
